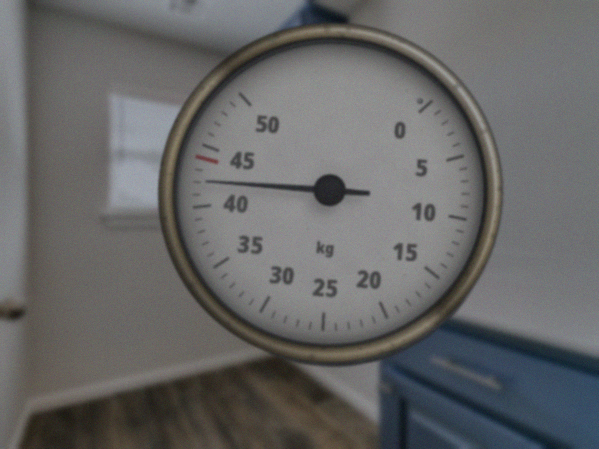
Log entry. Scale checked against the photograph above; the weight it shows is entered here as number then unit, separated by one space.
42 kg
